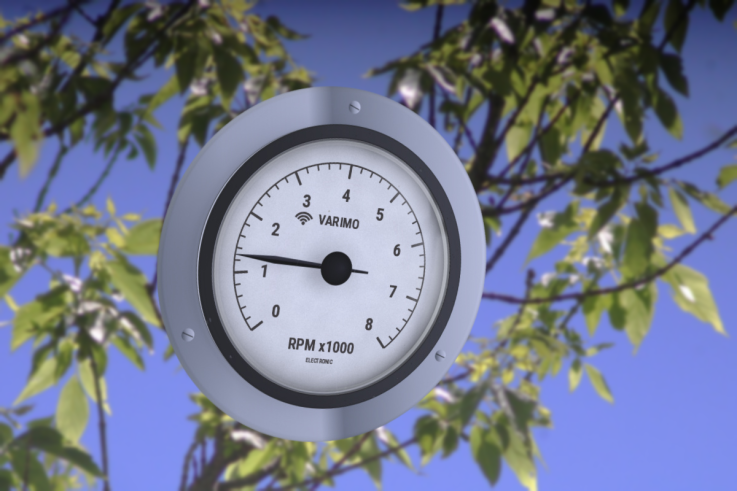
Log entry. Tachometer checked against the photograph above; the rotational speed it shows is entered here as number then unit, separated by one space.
1300 rpm
